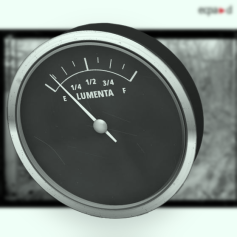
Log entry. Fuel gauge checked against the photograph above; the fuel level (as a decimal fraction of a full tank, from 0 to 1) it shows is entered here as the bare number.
0.125
